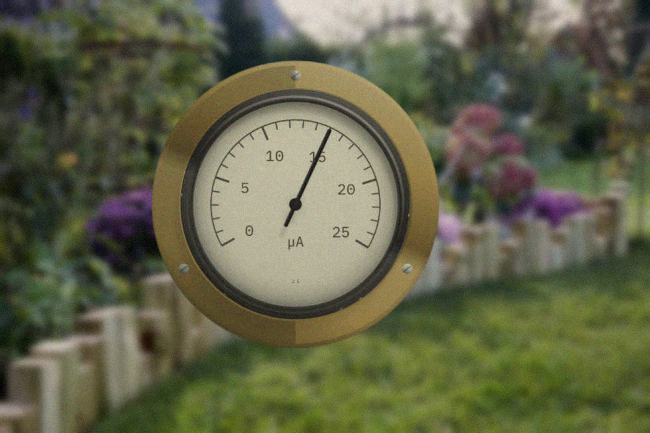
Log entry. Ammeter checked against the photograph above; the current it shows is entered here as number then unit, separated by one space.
15 µA
